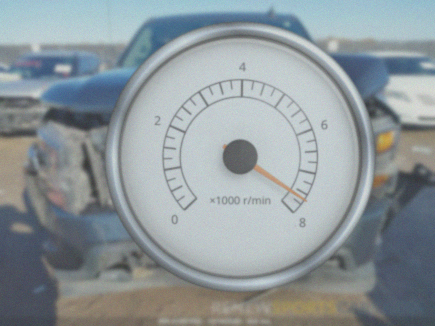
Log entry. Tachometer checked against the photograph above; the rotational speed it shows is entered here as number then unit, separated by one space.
7625 rpm
